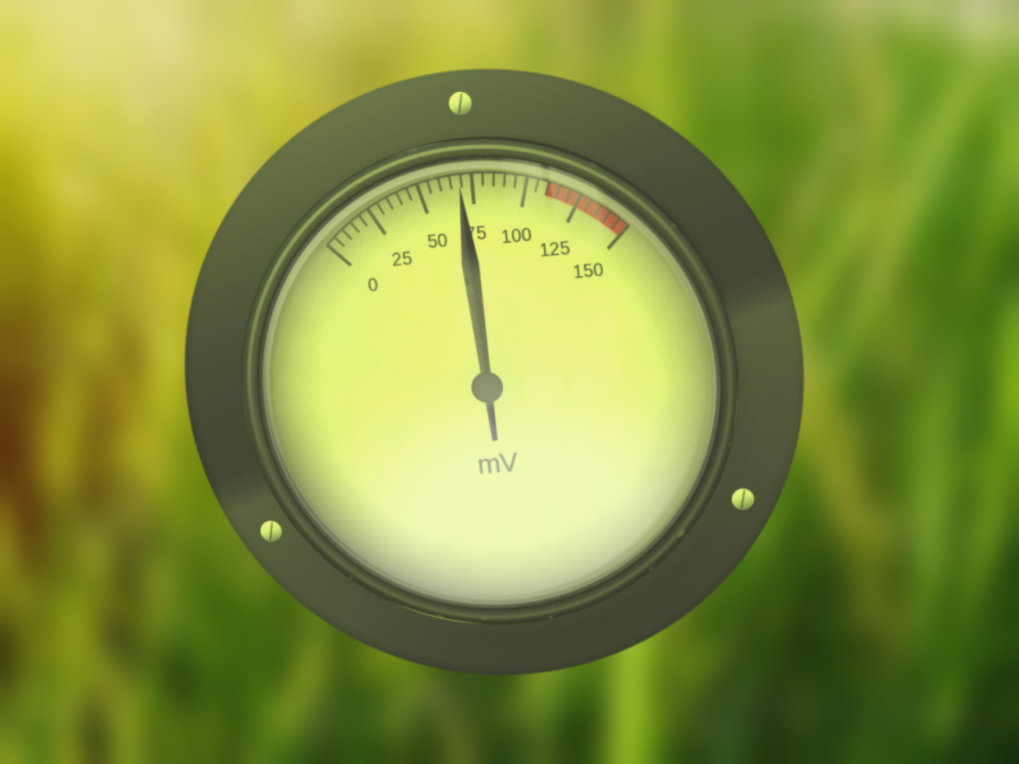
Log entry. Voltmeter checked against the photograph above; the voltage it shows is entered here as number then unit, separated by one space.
70 mV
